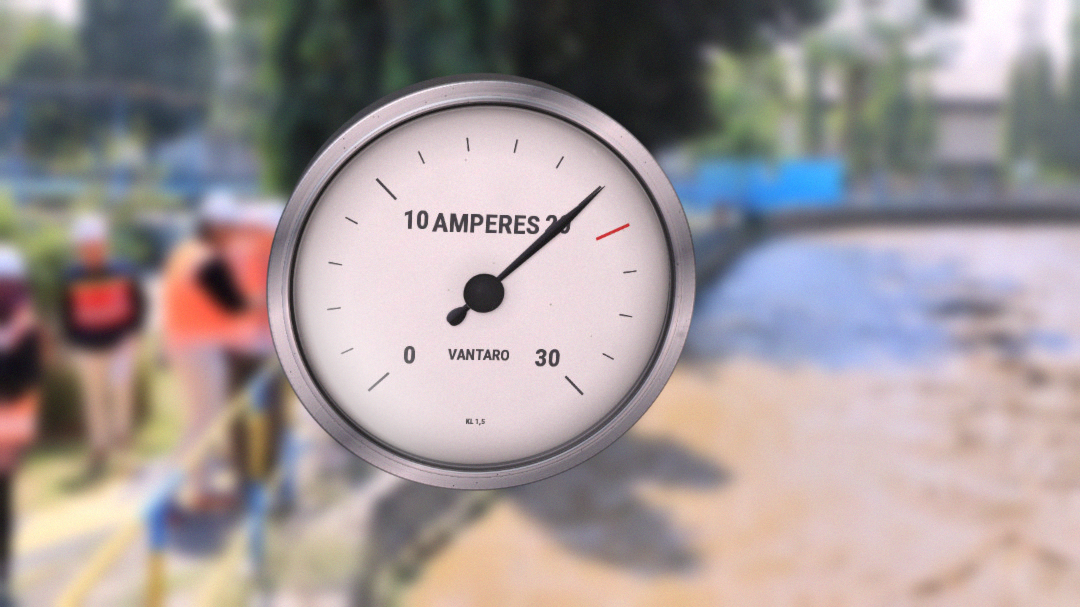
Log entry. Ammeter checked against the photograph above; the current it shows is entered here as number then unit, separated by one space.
20 A
